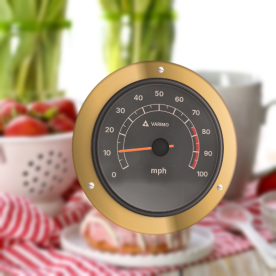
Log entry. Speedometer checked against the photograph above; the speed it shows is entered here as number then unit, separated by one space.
10 mph
